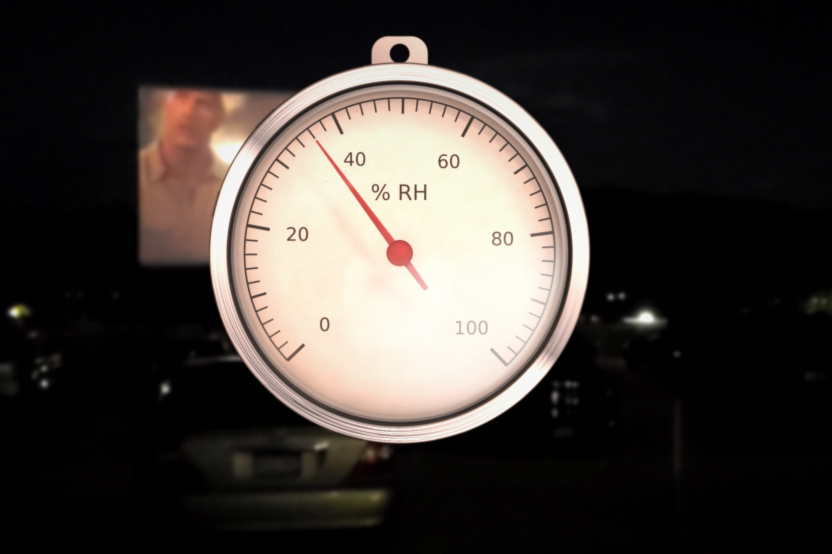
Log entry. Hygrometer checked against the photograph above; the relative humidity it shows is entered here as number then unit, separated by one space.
36 %
